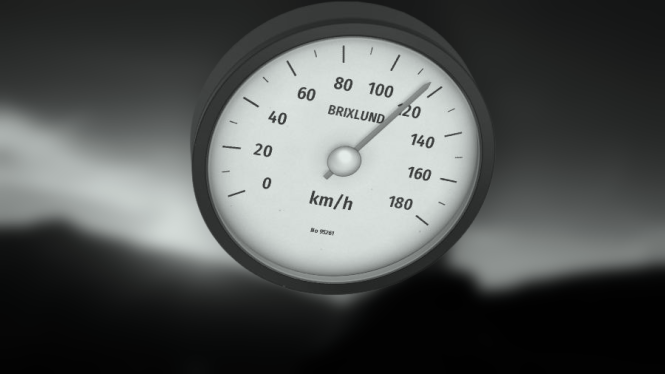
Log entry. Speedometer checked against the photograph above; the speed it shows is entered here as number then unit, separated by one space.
115 km/h
